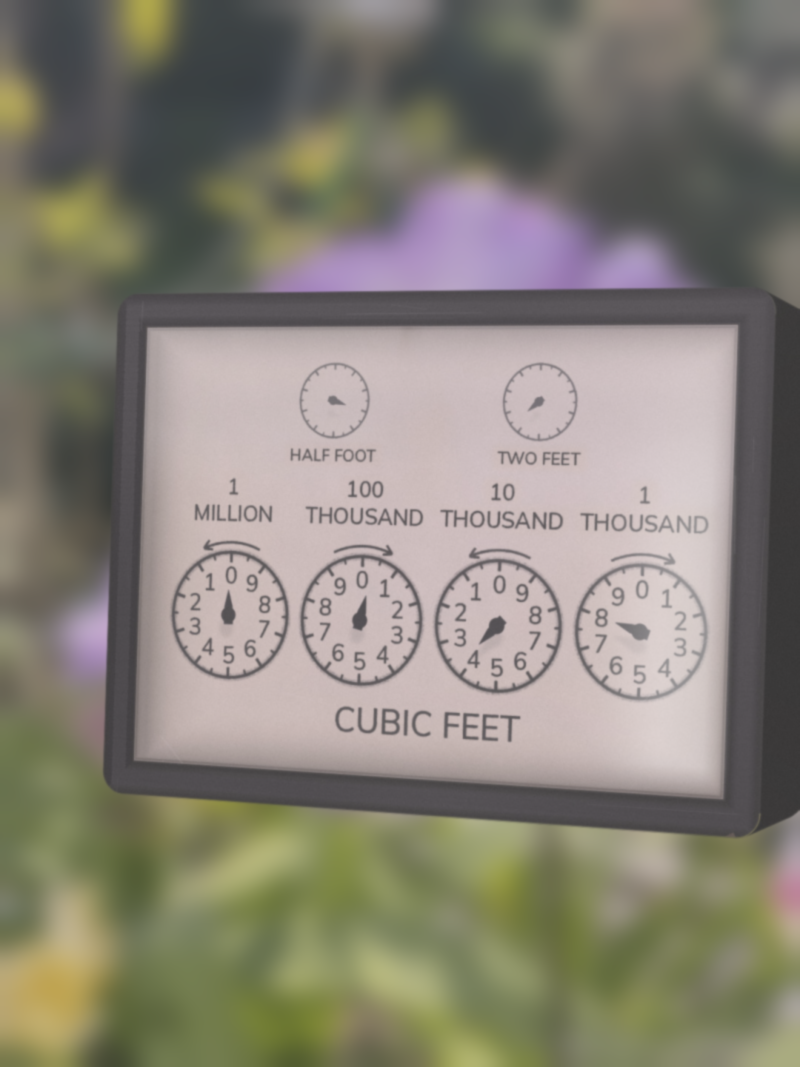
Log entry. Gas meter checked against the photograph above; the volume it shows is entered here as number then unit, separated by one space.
3800 ft³
